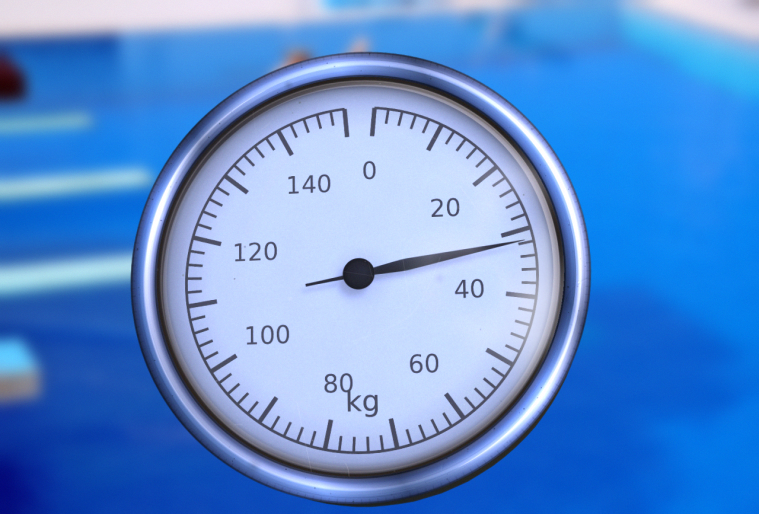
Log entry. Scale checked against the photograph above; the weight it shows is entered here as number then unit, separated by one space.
32 kg
